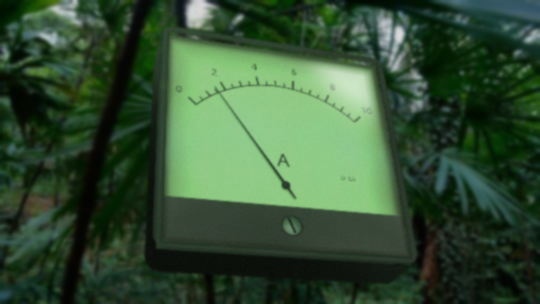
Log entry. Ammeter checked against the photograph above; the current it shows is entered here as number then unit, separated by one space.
1.5 A
